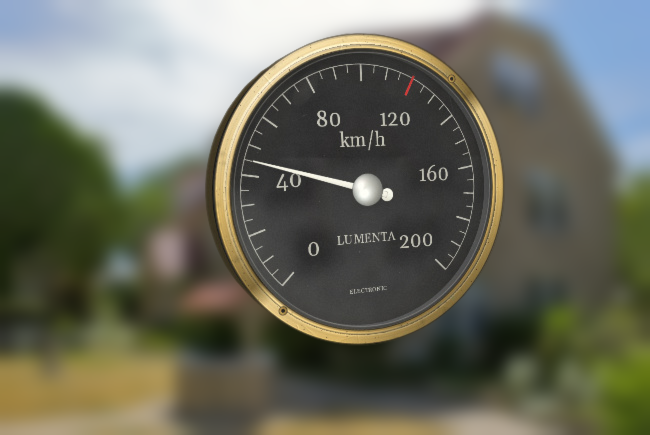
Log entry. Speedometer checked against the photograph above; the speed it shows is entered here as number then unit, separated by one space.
45 km/h
